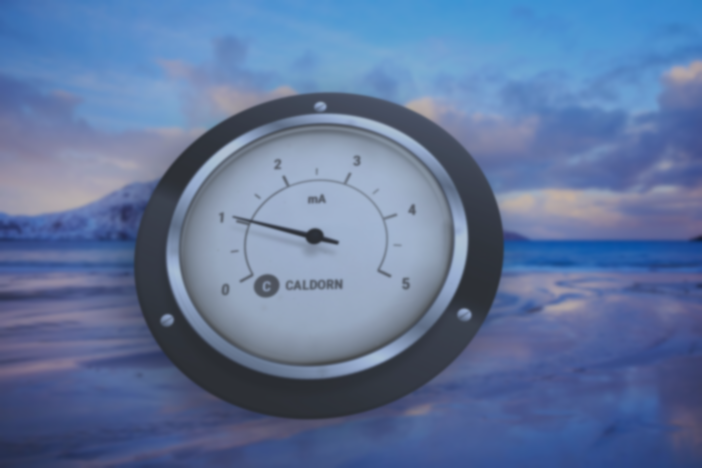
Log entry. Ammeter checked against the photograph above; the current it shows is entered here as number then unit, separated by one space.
1 mA
